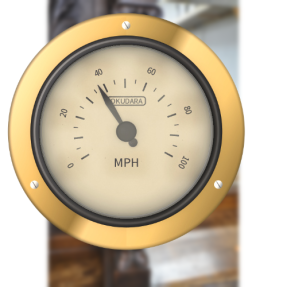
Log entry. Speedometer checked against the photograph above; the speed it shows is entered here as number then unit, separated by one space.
37.5 mph
